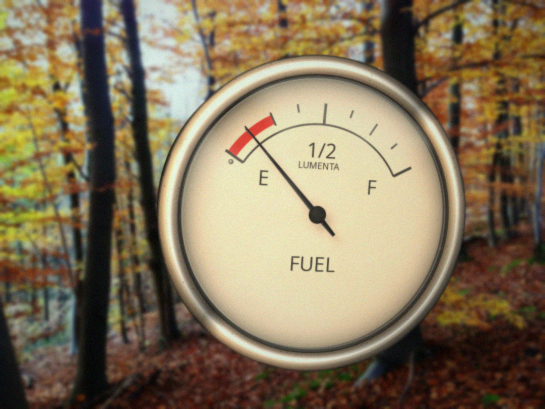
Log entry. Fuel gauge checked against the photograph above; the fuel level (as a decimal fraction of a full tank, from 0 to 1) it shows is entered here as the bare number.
0.125
